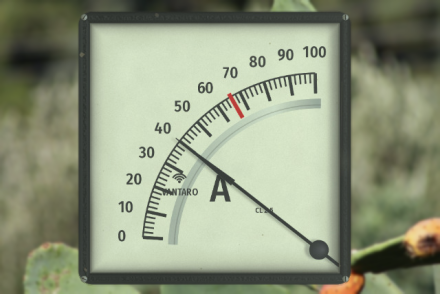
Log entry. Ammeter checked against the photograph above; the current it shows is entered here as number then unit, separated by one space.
40 A
